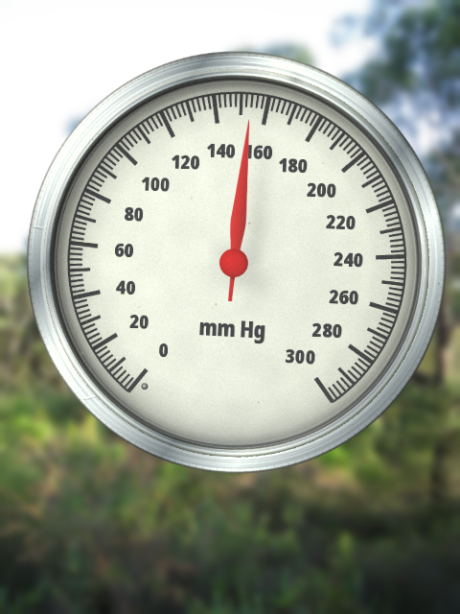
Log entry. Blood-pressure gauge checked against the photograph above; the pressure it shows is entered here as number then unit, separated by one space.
154 mmHg
